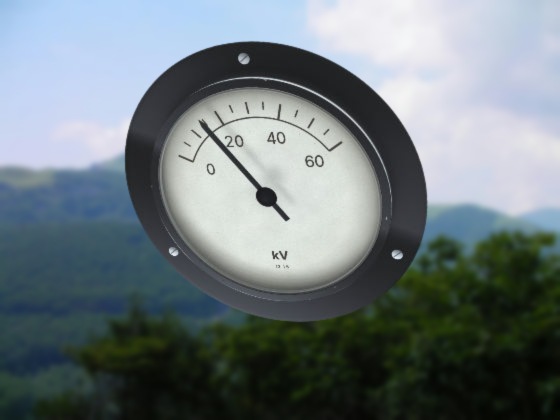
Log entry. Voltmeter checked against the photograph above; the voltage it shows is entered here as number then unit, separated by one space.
15 kV
